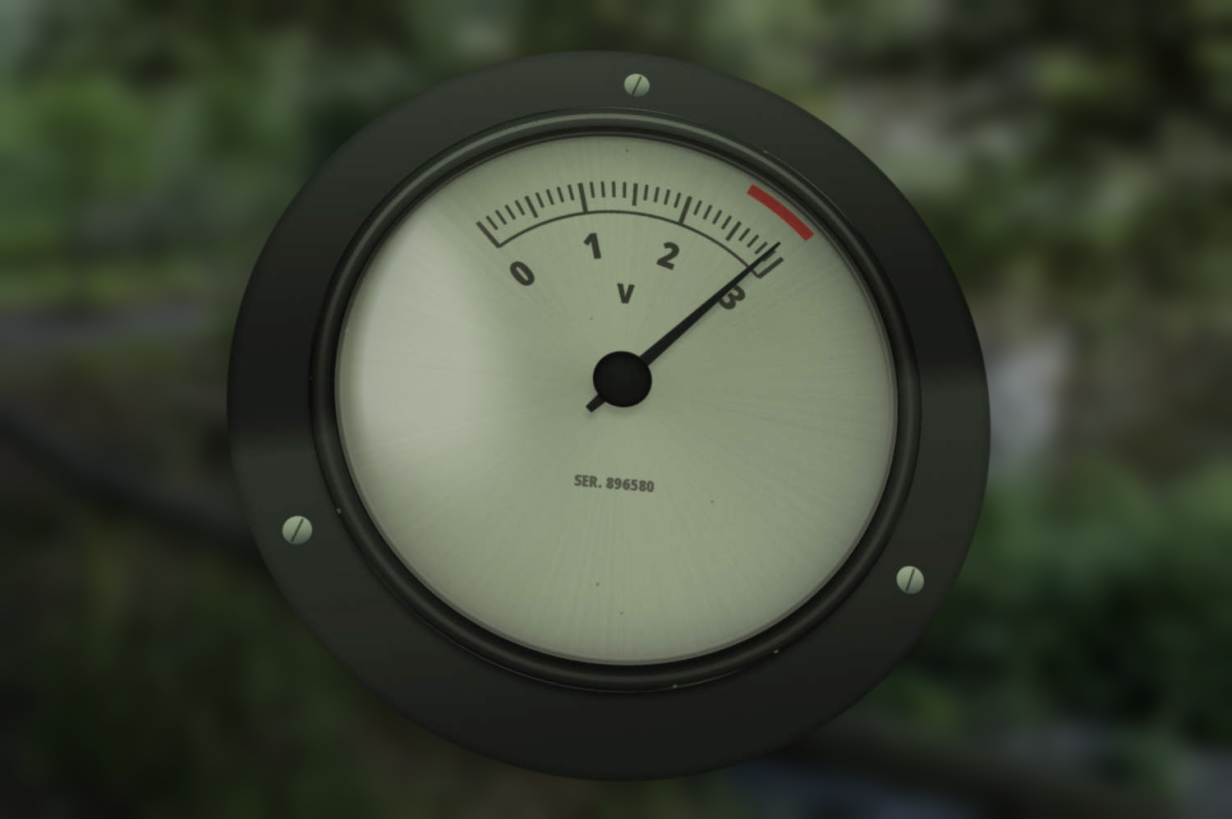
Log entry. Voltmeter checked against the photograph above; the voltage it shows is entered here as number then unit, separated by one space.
2.9 V
